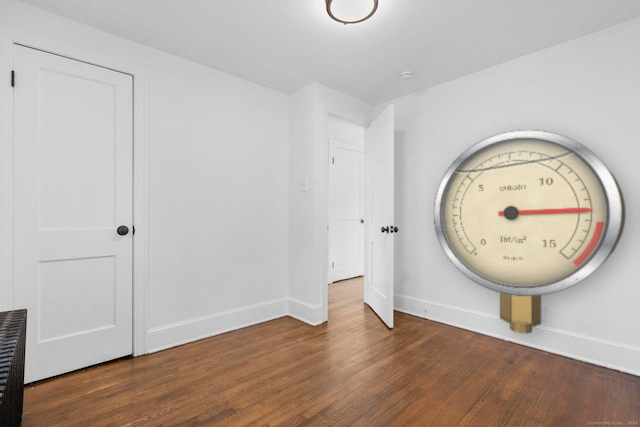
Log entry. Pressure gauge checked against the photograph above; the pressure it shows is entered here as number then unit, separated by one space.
12.5 psi
